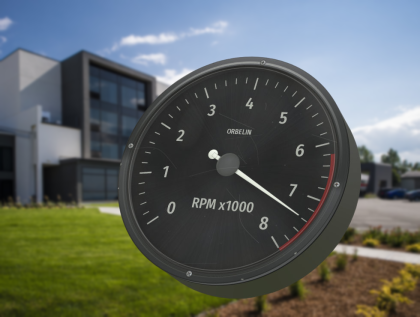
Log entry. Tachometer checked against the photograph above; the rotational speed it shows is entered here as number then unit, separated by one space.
7400 rpm
